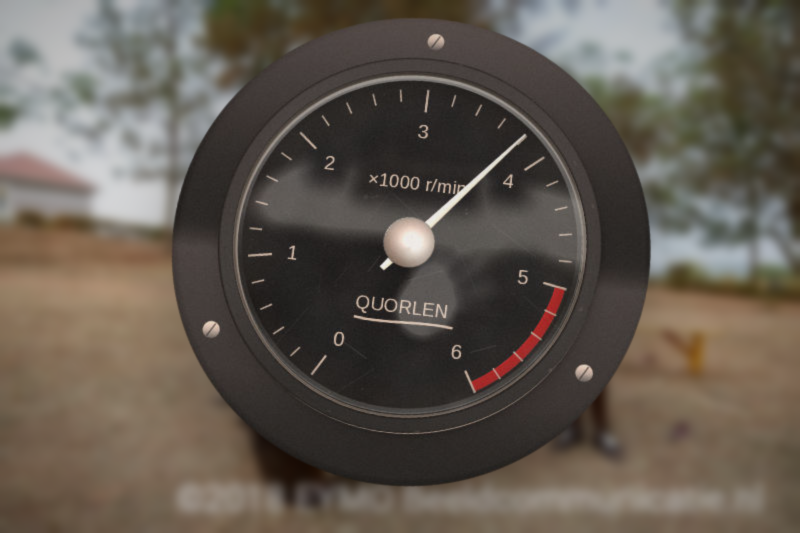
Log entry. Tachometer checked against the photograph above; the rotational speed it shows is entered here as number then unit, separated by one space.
3800 rpm
